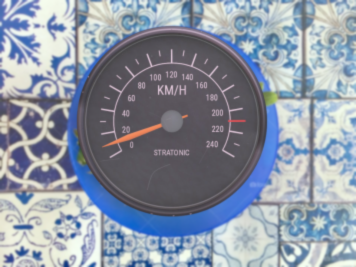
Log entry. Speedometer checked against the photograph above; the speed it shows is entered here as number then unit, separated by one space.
10 km/h
